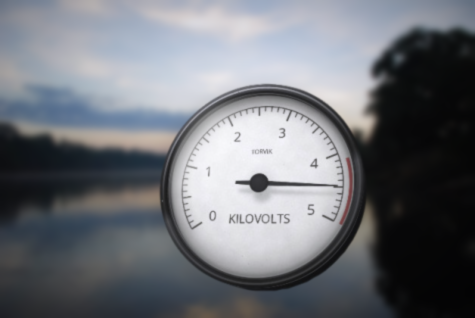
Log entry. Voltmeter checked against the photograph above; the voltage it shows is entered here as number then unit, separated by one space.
4.5 kV
